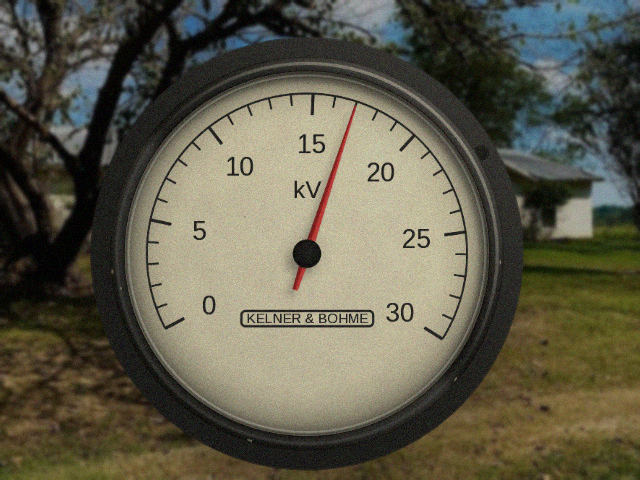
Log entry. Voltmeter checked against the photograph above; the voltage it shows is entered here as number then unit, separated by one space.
17 kV
